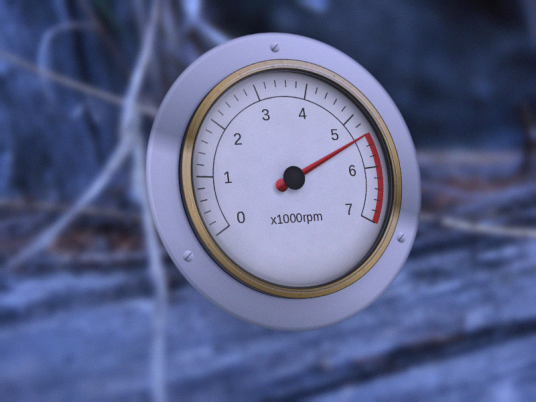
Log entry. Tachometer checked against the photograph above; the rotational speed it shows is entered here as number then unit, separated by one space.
5400 rpm
